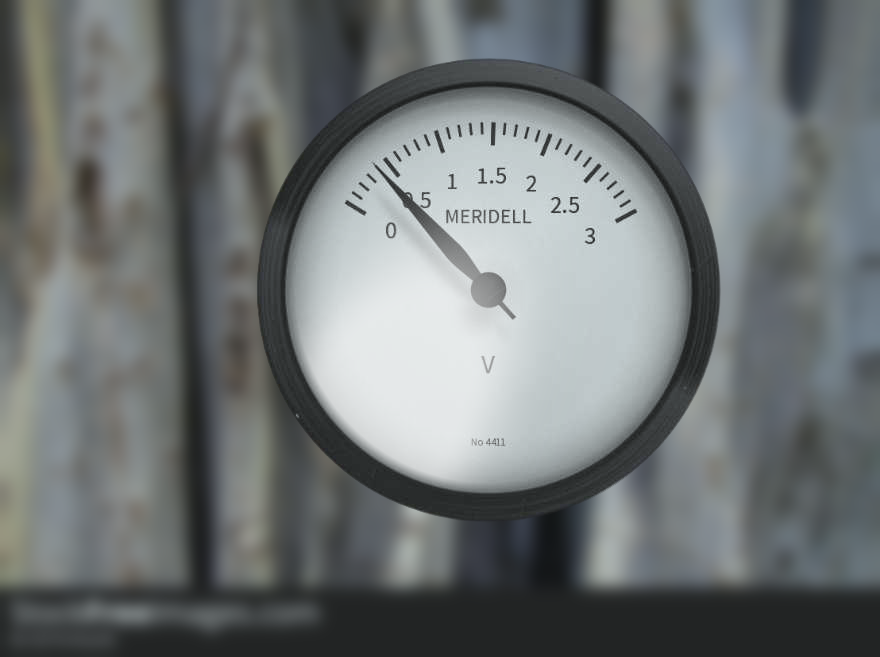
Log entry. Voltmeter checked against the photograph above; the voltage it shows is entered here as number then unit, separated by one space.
0.4 V
